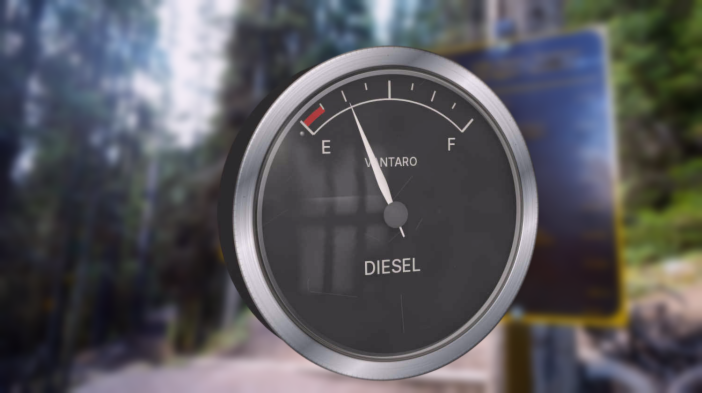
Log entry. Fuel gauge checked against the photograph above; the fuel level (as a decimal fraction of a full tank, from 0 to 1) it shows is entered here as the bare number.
0.25
